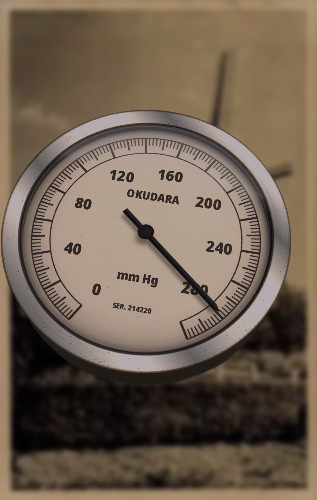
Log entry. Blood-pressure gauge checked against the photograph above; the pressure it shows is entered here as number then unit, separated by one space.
280 mmHg
